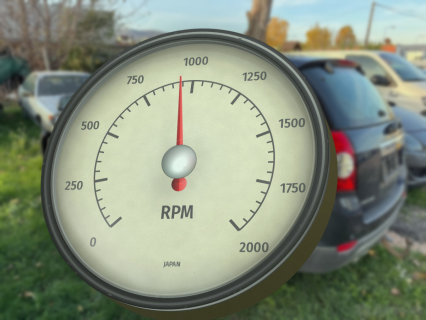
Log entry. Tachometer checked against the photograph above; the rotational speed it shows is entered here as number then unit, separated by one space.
950 rpm
